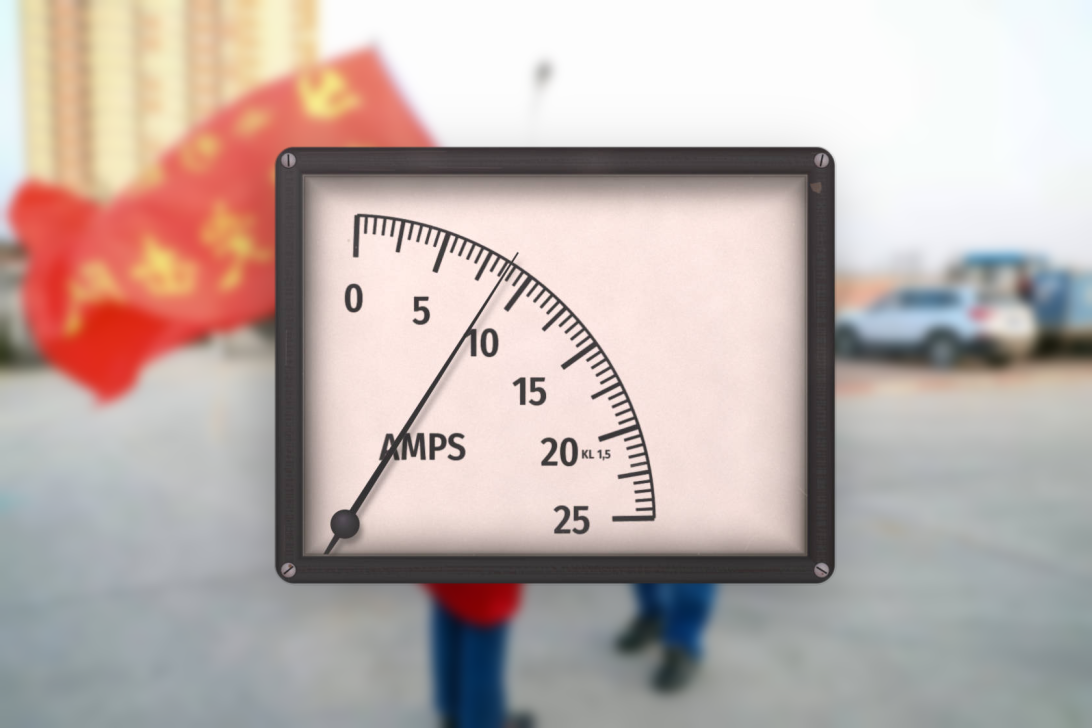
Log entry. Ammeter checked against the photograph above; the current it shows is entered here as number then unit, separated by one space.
8.75 A
